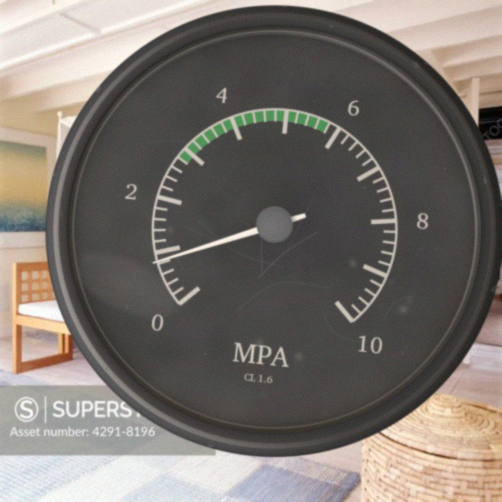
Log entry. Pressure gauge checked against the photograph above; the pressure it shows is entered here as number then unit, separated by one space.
0.8 MPa
